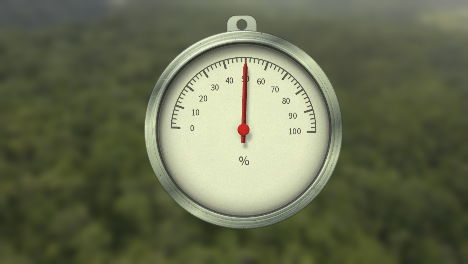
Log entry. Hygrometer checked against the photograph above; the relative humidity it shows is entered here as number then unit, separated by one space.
50 %
